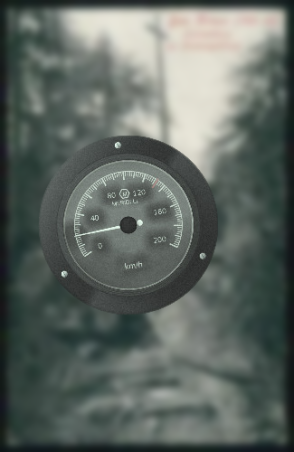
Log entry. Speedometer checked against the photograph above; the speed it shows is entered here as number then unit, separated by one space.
20 km/h
